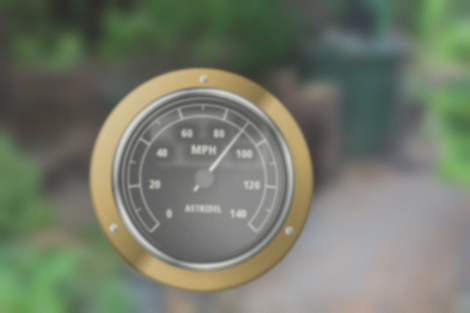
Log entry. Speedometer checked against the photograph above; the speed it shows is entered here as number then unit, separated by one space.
90 mph
